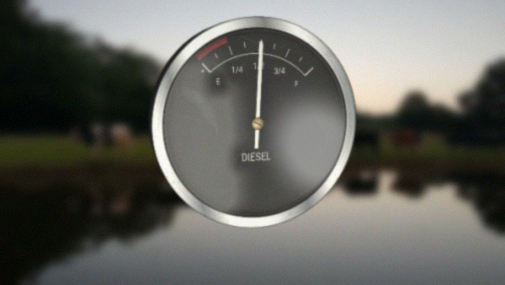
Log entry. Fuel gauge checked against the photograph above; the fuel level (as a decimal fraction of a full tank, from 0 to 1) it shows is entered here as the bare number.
0.5
